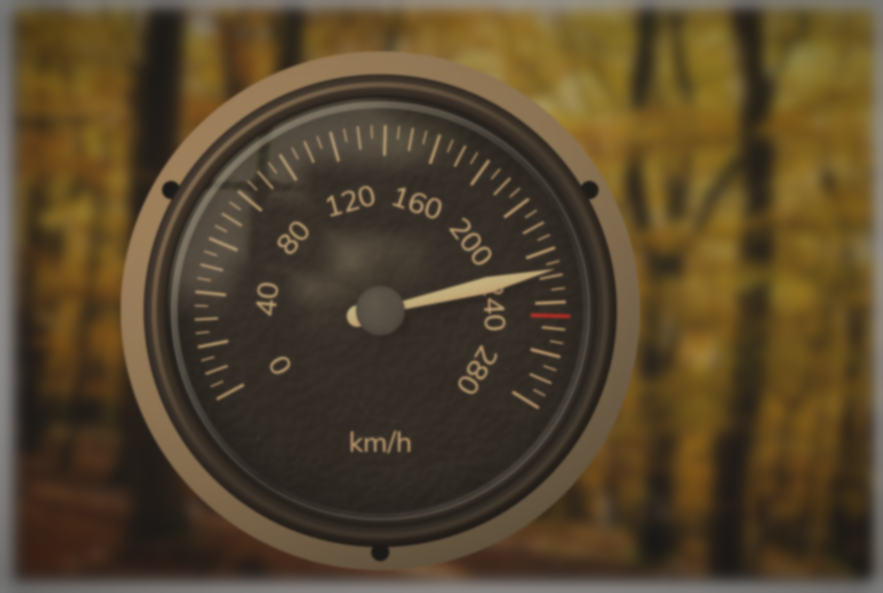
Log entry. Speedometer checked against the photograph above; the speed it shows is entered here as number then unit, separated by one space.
227.5 km/h
